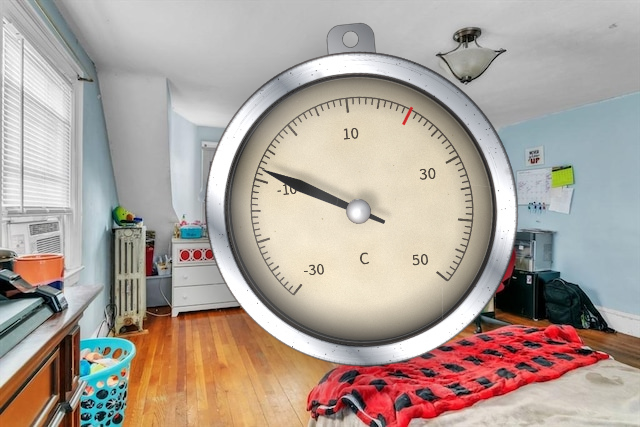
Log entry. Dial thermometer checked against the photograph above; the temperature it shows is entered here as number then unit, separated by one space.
-8 °C
